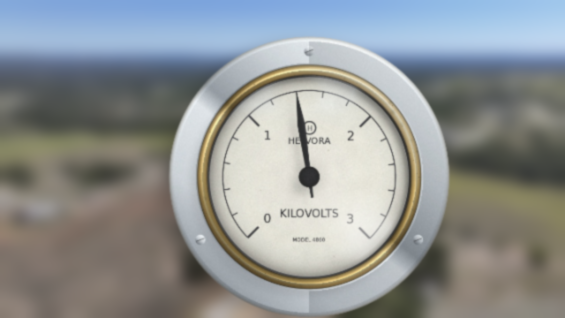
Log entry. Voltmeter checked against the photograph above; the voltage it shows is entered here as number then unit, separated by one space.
1.4 kV
